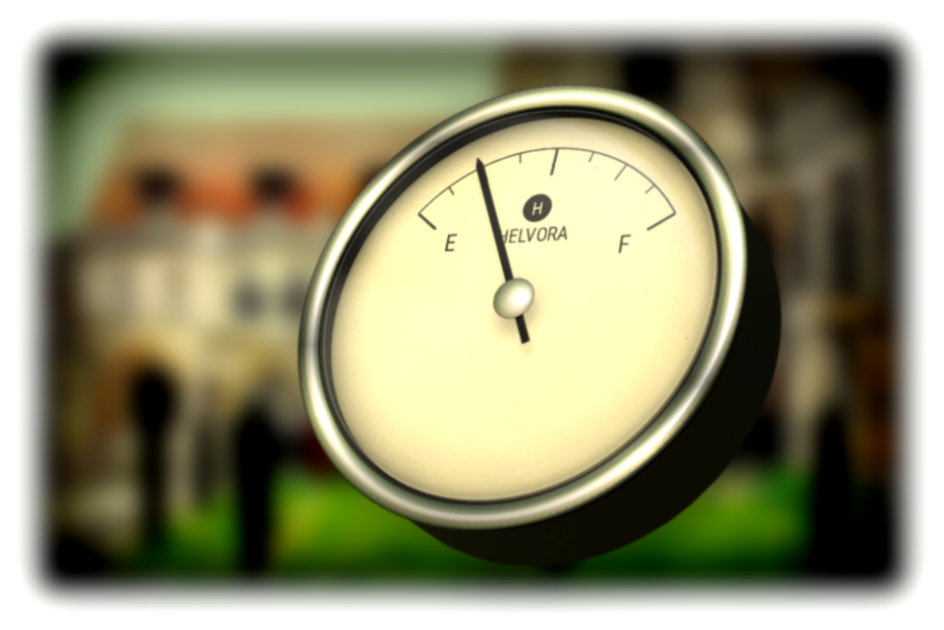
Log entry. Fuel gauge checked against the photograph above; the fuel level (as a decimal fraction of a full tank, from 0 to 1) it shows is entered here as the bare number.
0.25
